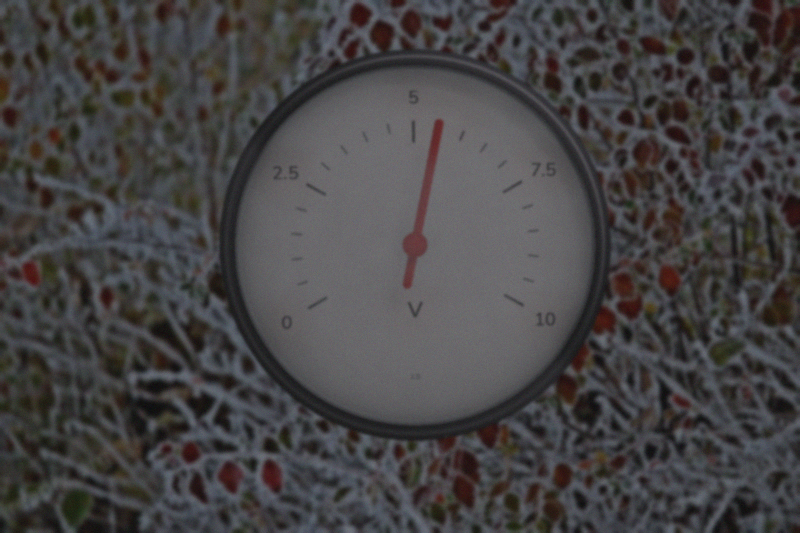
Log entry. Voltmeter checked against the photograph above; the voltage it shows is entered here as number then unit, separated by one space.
5.5 V
